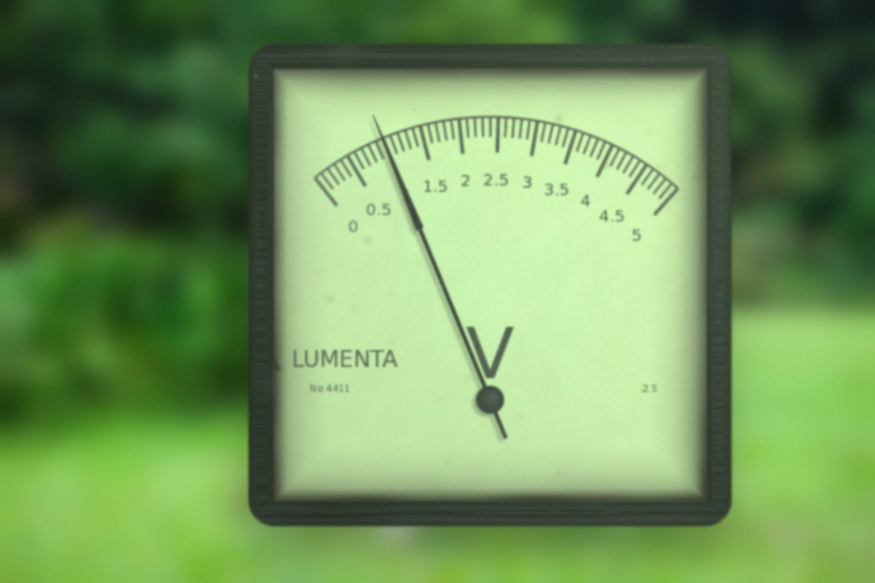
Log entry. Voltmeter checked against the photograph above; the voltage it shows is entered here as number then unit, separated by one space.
1 V
